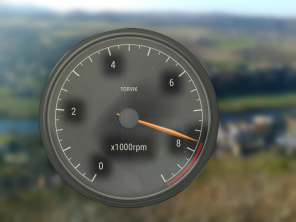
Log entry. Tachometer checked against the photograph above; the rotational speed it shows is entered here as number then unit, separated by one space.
7750 rpm
